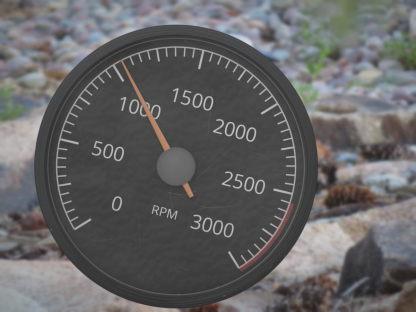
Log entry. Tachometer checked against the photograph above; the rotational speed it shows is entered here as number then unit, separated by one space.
1050 rpm
